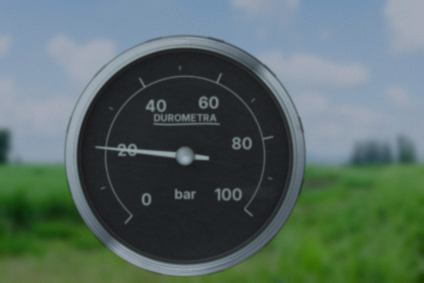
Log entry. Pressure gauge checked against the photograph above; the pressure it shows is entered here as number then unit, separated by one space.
20 bar
